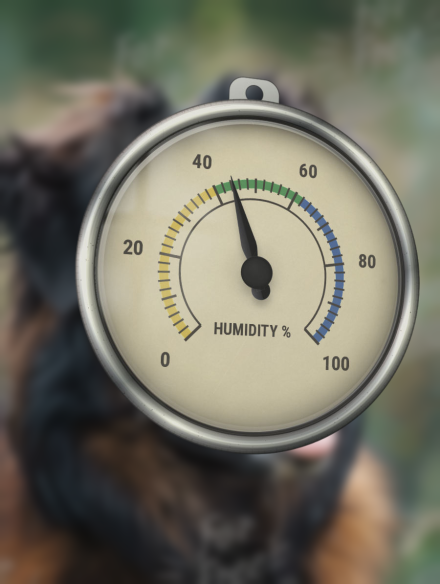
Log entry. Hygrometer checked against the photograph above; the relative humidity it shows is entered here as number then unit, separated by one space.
44 %
